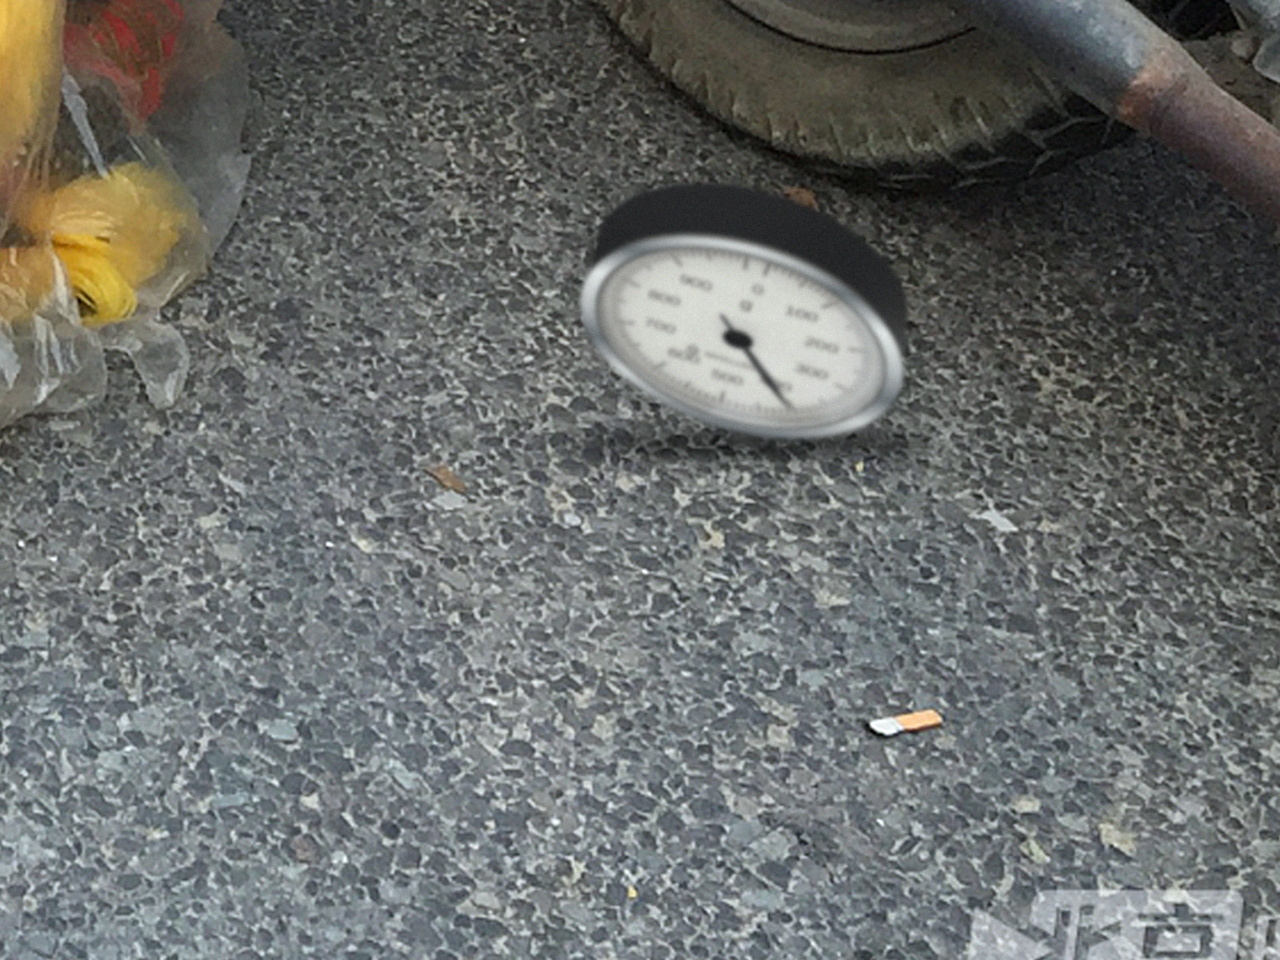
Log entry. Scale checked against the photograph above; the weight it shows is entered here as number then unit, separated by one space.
400 g
